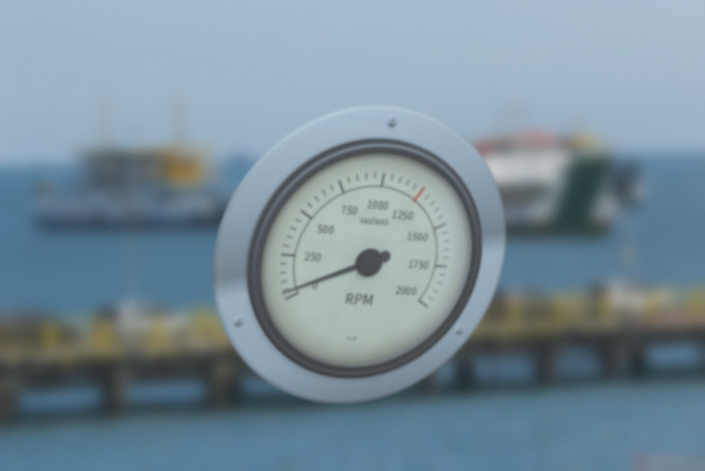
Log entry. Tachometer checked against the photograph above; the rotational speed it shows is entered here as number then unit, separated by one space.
50 rpm
